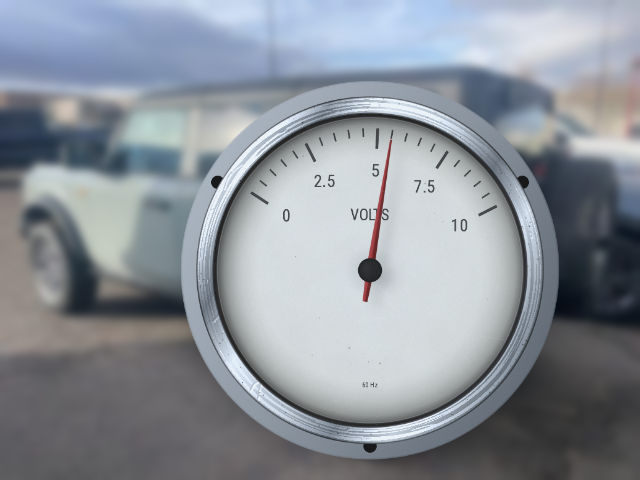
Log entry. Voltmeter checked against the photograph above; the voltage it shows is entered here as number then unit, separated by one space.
5.5 V
